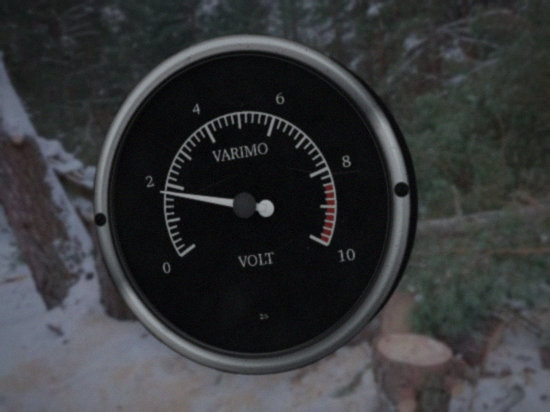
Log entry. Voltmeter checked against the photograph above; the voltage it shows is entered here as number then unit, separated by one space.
1.8 V
